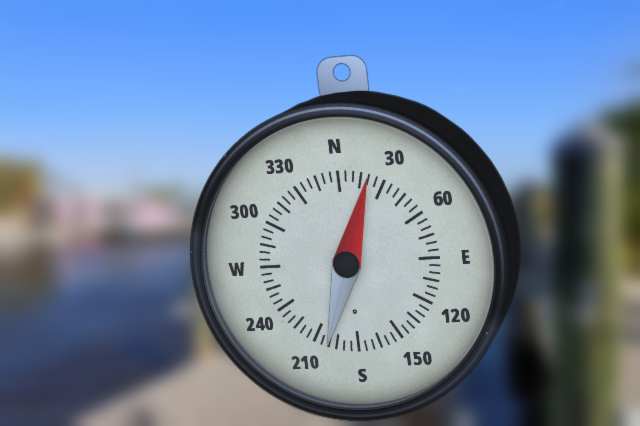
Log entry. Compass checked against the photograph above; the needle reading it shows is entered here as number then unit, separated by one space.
20 °
